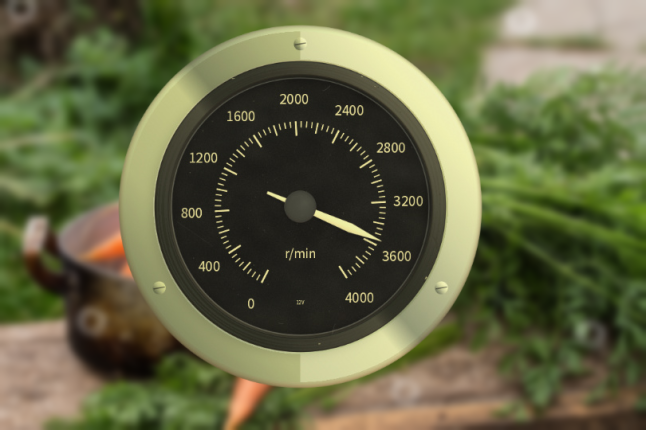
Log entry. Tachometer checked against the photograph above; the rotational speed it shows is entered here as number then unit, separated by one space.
3550 rpm
